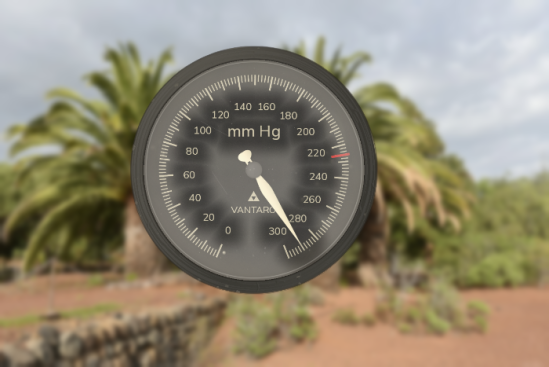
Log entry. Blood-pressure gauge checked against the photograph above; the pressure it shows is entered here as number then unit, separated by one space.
290 mmHg
